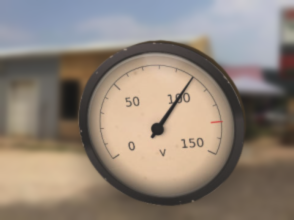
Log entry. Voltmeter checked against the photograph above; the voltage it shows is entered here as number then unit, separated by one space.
100 V
